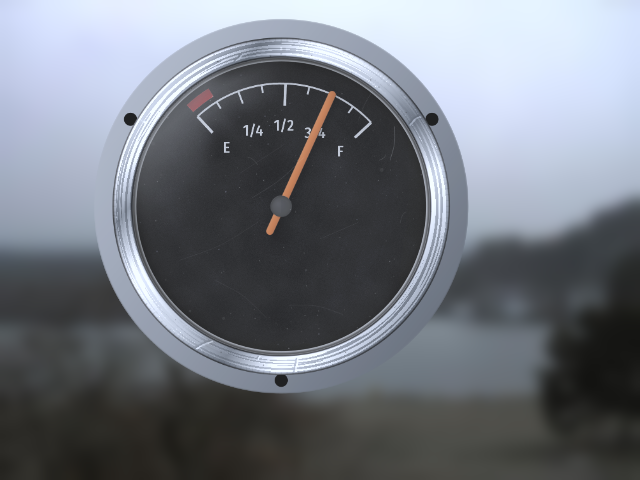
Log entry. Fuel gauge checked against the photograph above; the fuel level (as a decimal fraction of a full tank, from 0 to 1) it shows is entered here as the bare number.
0.75
